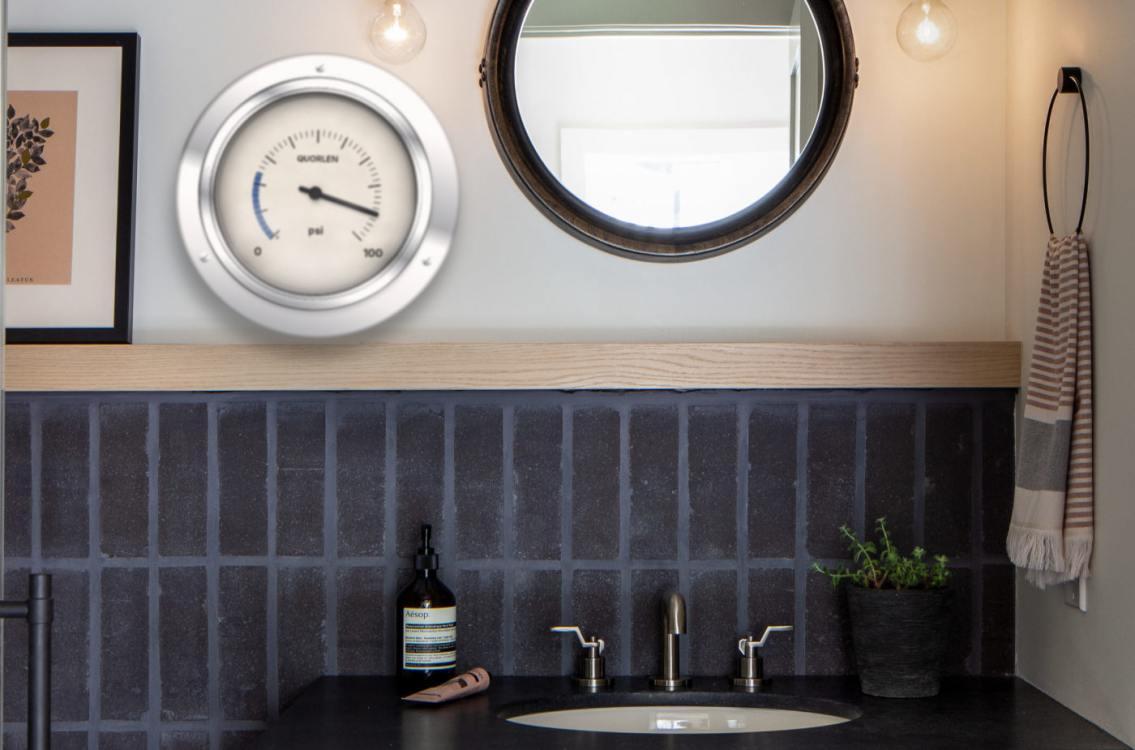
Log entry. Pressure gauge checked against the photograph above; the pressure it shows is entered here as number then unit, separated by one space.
90 psi
